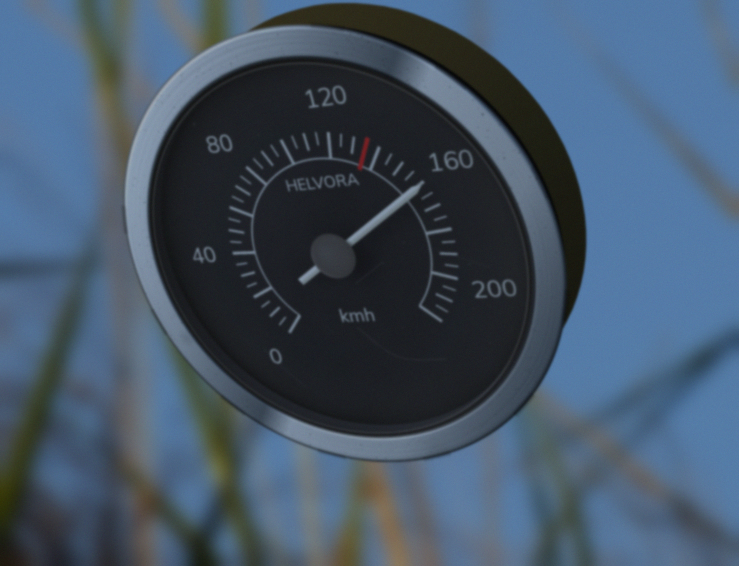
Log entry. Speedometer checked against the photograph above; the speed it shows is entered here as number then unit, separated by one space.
160 km/h
